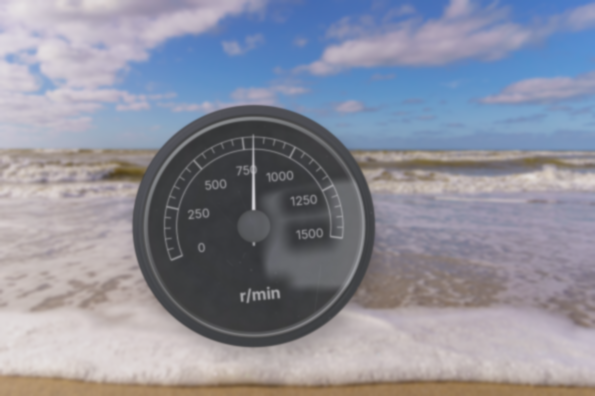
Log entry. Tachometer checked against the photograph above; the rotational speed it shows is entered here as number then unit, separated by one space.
800 rpm
